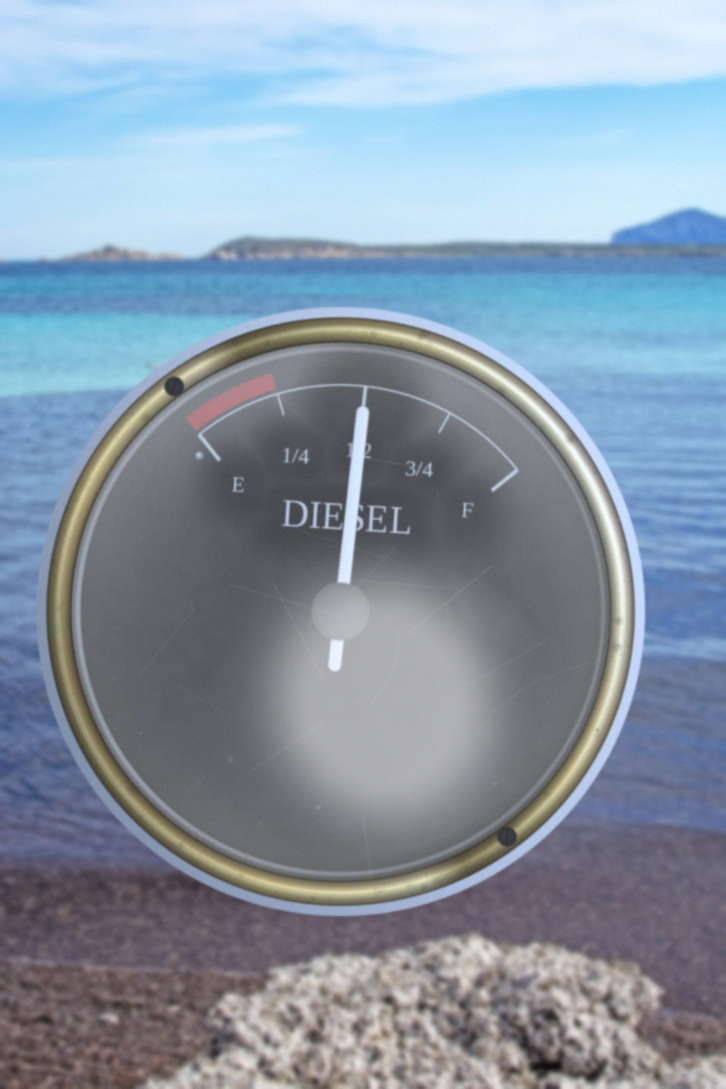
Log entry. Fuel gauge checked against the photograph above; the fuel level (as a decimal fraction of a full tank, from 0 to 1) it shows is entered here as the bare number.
0.5
